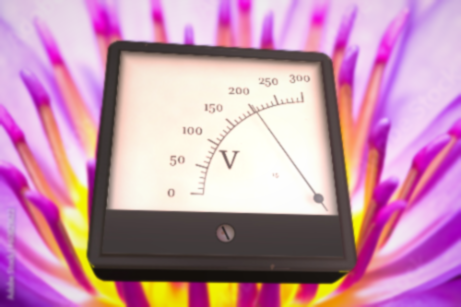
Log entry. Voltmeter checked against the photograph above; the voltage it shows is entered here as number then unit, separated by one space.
200 V
